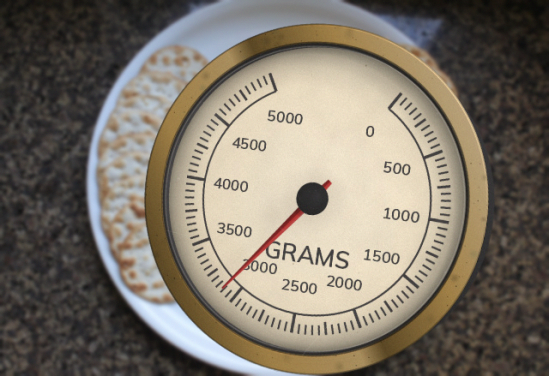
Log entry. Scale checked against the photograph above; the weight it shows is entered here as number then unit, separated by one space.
3100 g
